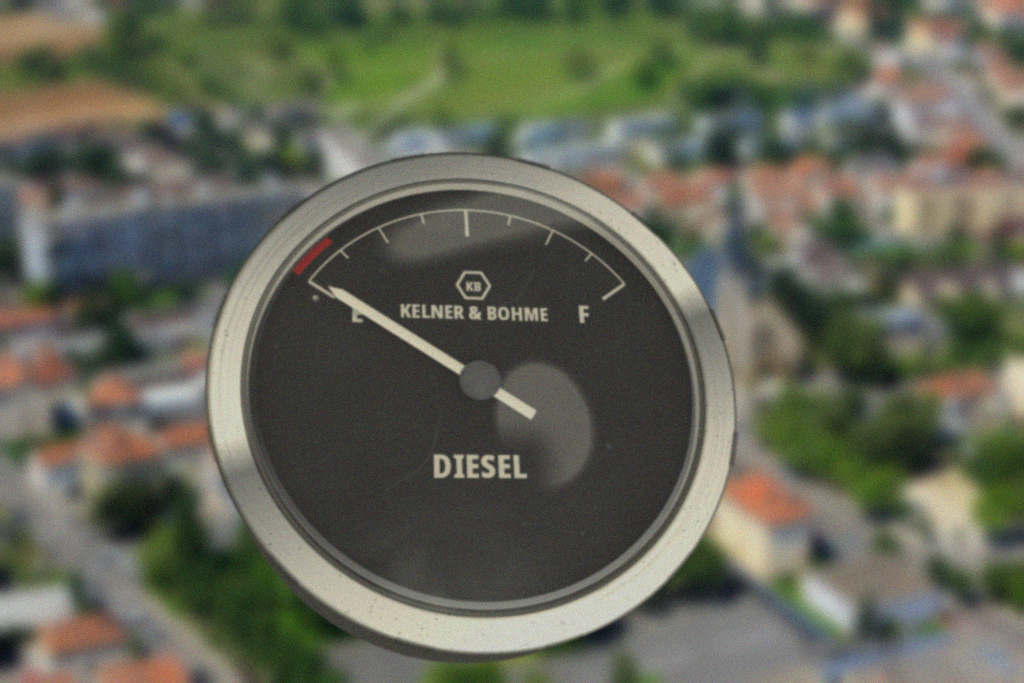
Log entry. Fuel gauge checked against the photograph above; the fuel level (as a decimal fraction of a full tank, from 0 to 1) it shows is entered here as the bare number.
0
